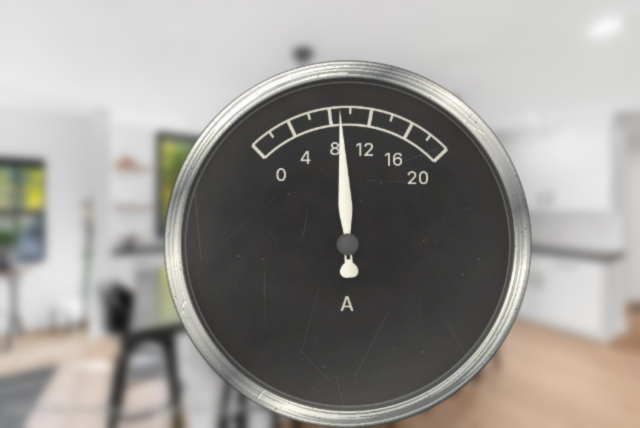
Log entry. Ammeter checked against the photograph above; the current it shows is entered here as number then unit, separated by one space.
9 A
